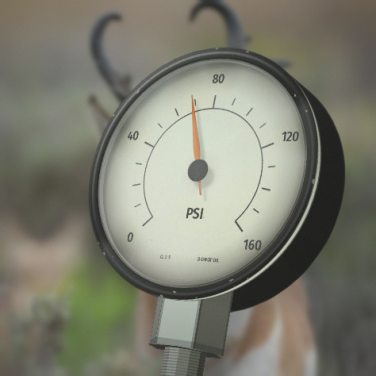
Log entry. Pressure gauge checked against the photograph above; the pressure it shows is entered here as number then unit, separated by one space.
70 psi
